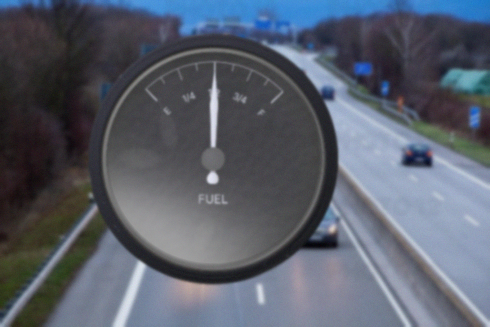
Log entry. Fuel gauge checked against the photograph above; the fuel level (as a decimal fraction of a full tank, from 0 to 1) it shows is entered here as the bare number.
0.5
